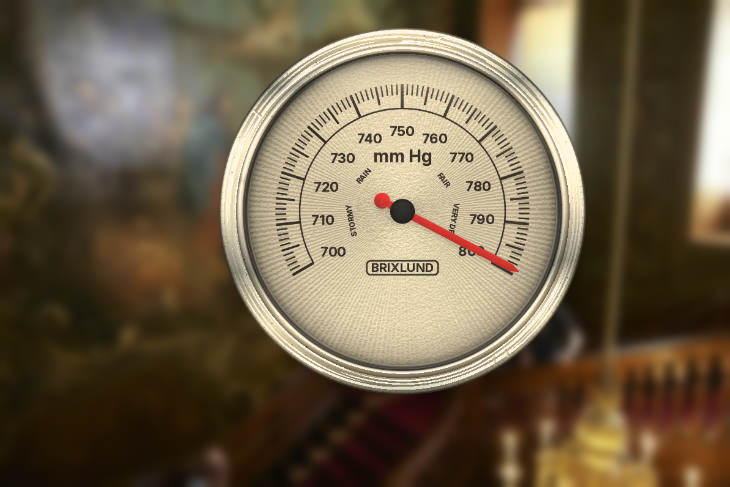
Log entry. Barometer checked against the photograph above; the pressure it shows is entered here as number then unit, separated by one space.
799 mmHg
